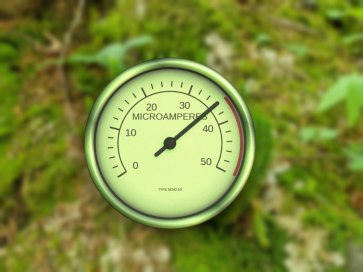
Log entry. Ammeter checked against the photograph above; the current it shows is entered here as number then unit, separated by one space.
36 µA
